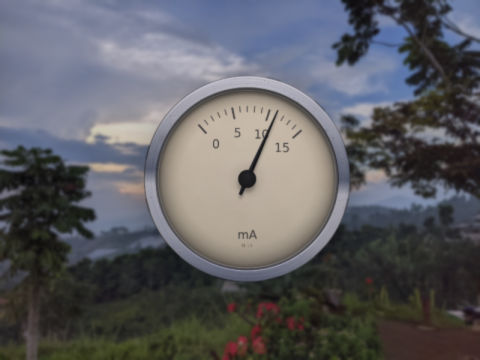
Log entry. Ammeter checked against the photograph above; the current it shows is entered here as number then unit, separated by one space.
11 mA
